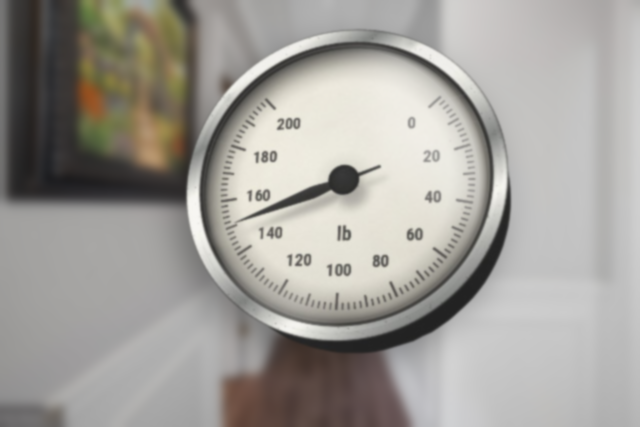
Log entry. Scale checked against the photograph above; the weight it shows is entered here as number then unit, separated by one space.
150 lb
